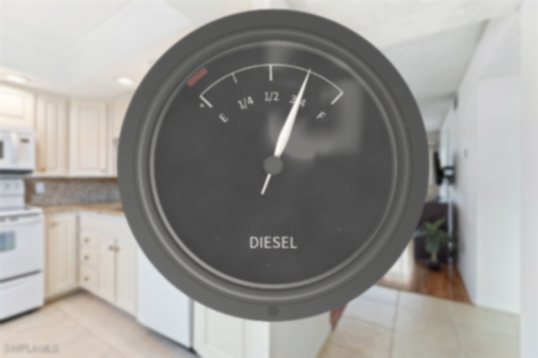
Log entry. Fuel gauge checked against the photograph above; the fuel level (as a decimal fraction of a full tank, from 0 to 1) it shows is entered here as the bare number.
0.75
